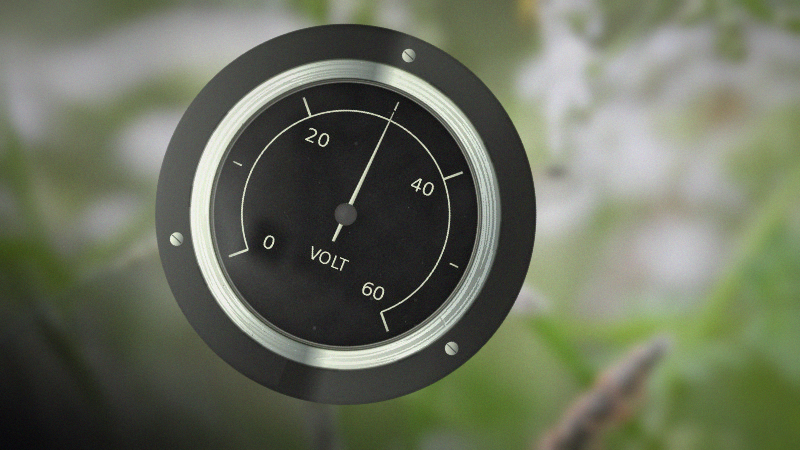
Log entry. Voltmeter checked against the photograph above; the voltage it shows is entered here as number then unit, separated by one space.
30 V
